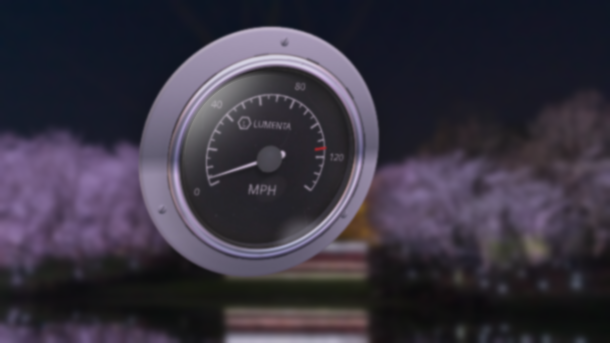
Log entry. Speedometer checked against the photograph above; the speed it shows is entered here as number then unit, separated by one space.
5 mph
